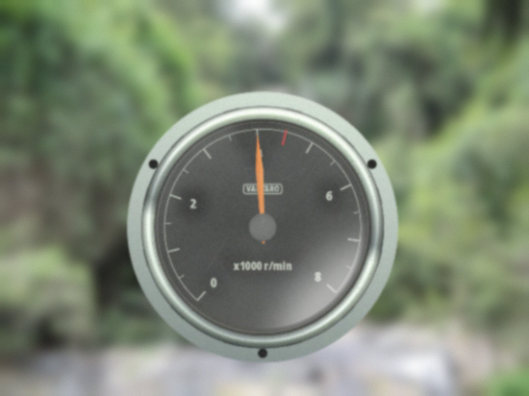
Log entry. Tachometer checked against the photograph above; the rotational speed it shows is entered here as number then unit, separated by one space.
4000 rpm
